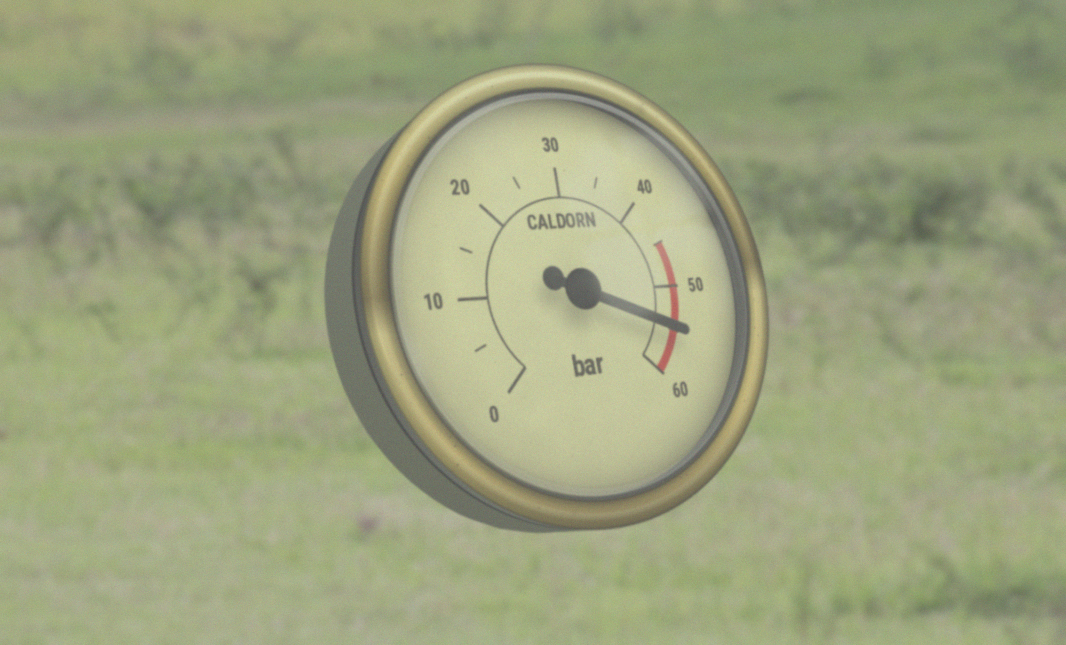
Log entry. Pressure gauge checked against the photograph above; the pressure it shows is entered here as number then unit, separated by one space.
55 bar
